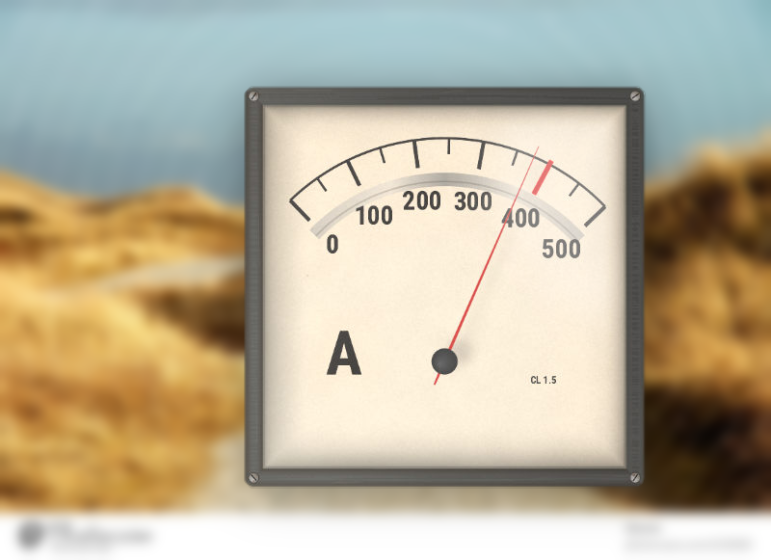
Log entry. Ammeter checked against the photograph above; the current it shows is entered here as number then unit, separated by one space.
375 A
